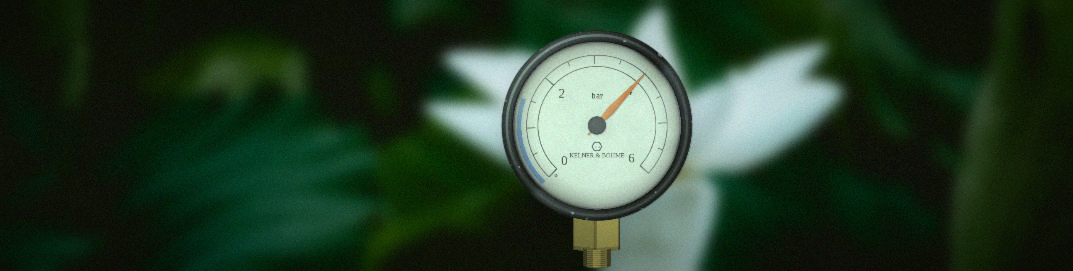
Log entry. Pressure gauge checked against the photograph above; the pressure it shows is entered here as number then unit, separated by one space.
4 bar
